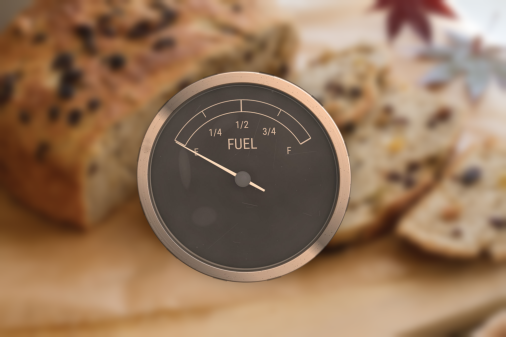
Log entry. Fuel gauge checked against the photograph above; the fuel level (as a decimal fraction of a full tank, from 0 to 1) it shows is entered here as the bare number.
0
